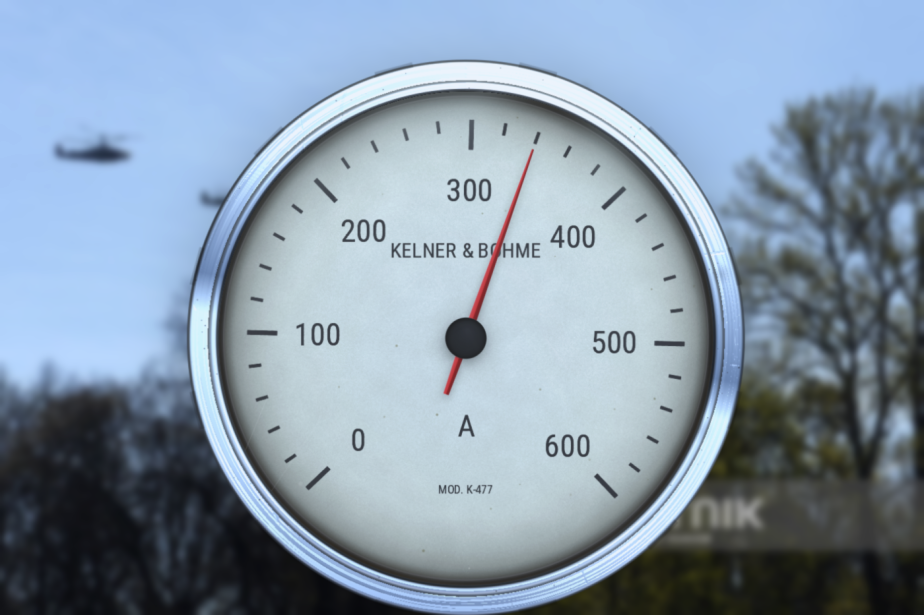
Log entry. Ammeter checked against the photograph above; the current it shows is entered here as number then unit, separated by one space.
340 A
